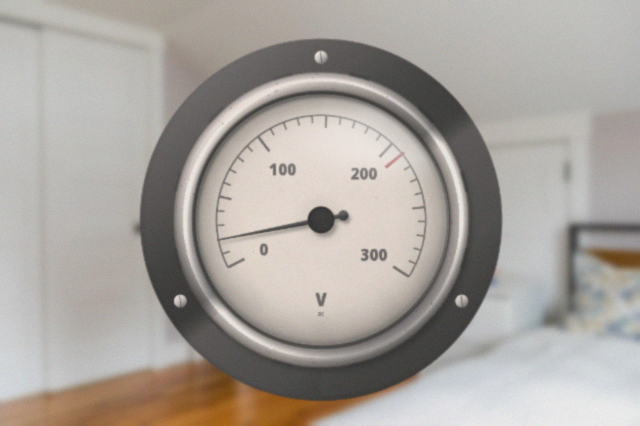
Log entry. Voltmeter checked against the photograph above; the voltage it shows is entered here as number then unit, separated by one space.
20 V
